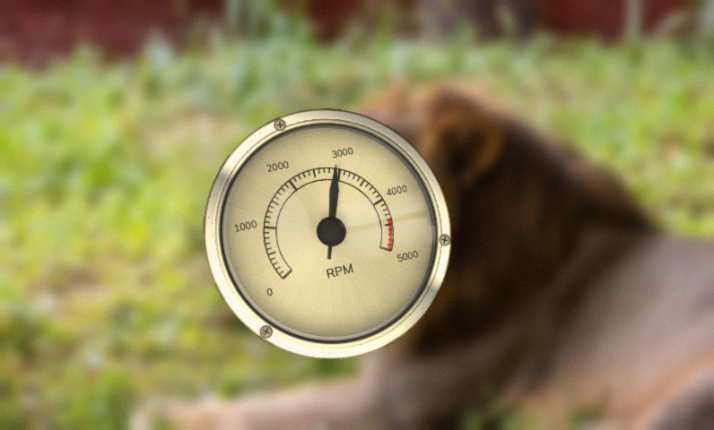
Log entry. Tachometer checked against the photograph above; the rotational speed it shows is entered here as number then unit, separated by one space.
2900 rpm
